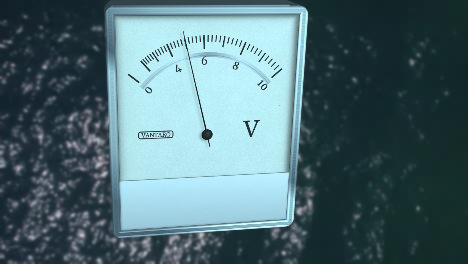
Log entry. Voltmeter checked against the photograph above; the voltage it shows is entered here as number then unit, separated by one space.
5 V
